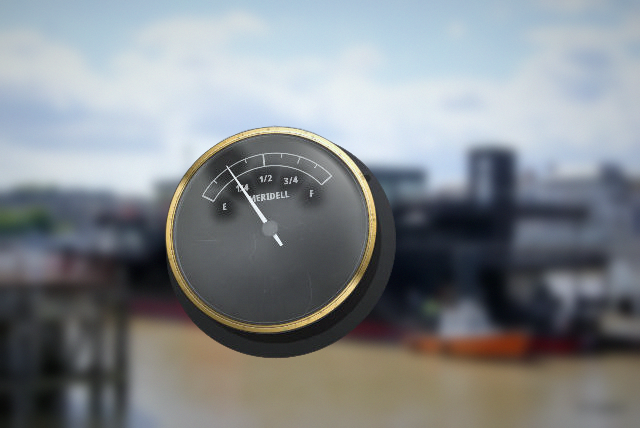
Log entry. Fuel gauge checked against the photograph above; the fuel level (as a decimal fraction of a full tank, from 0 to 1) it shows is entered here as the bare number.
0.25
